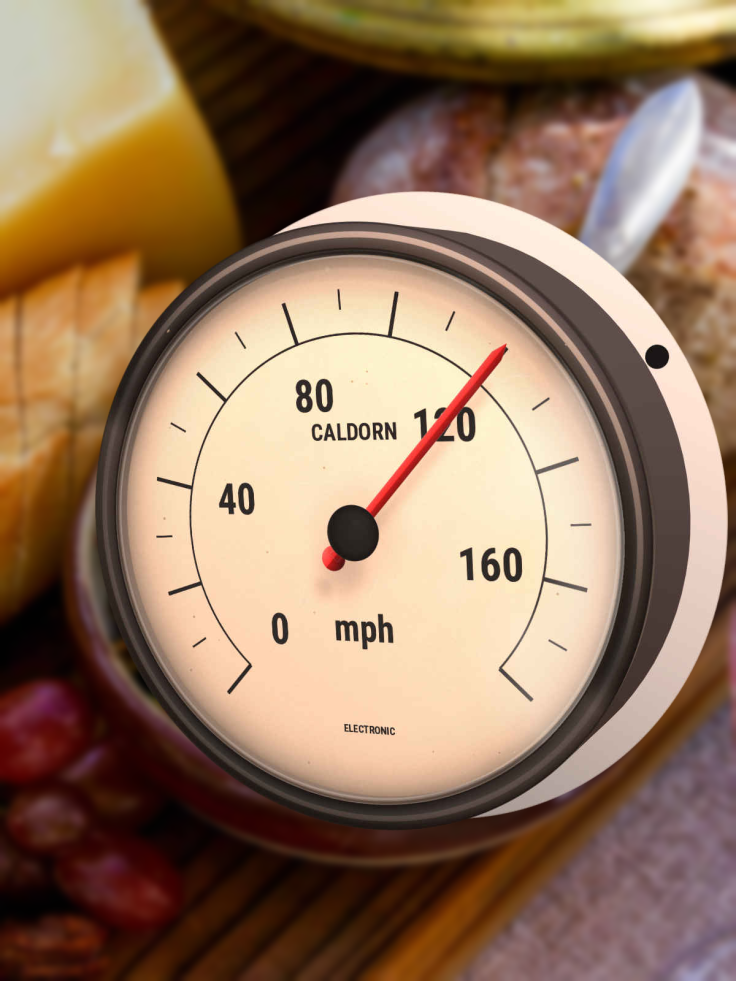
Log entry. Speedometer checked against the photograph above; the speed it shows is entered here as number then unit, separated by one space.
120 mph
